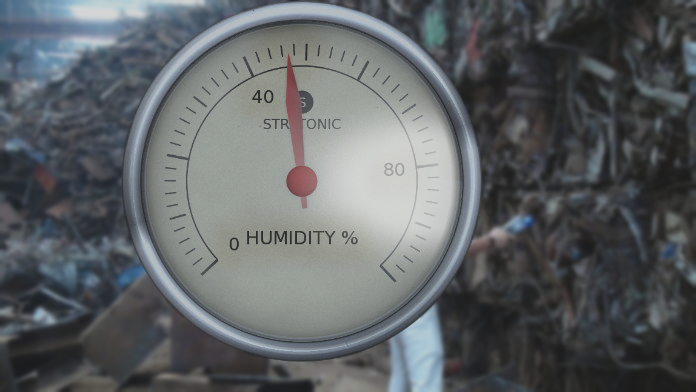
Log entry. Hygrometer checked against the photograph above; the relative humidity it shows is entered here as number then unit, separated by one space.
47 %
